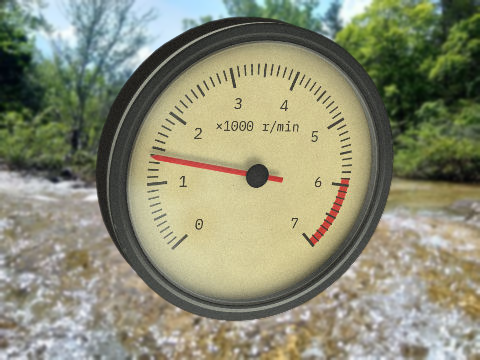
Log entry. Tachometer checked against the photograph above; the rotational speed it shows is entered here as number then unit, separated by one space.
1400 rpm
